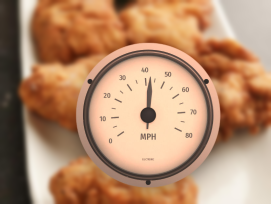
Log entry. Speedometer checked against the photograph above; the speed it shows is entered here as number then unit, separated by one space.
42.5 mph
